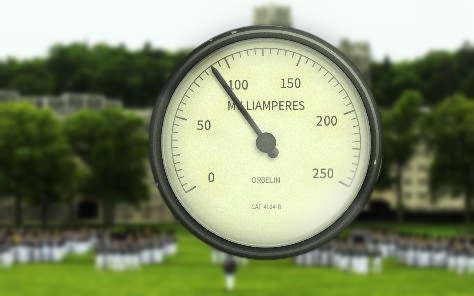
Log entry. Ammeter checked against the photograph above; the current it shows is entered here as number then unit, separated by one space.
90 mA
